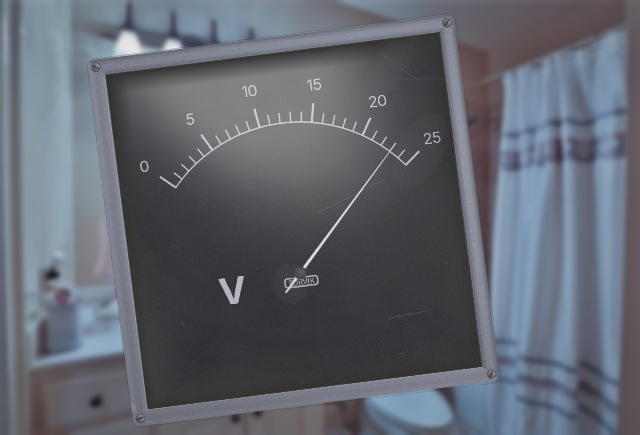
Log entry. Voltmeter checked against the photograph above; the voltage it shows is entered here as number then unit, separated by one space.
23 V
